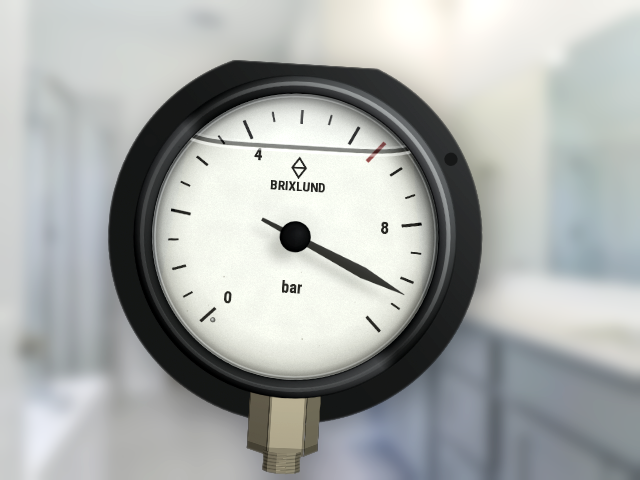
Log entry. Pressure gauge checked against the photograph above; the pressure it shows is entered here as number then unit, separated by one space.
9.25 bar
